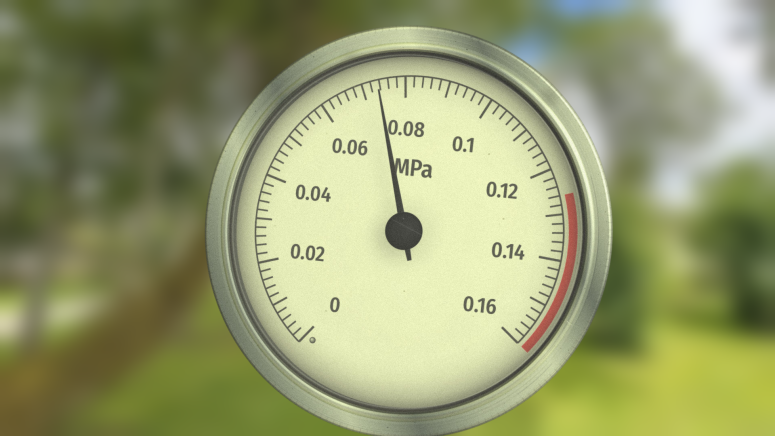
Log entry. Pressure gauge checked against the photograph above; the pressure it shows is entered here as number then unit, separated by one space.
0.074 MPa
